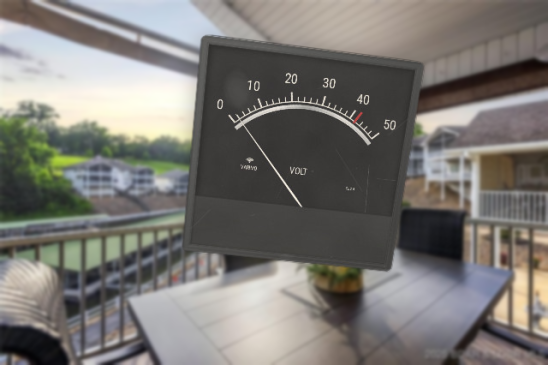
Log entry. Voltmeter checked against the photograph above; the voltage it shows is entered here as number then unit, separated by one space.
2 V
